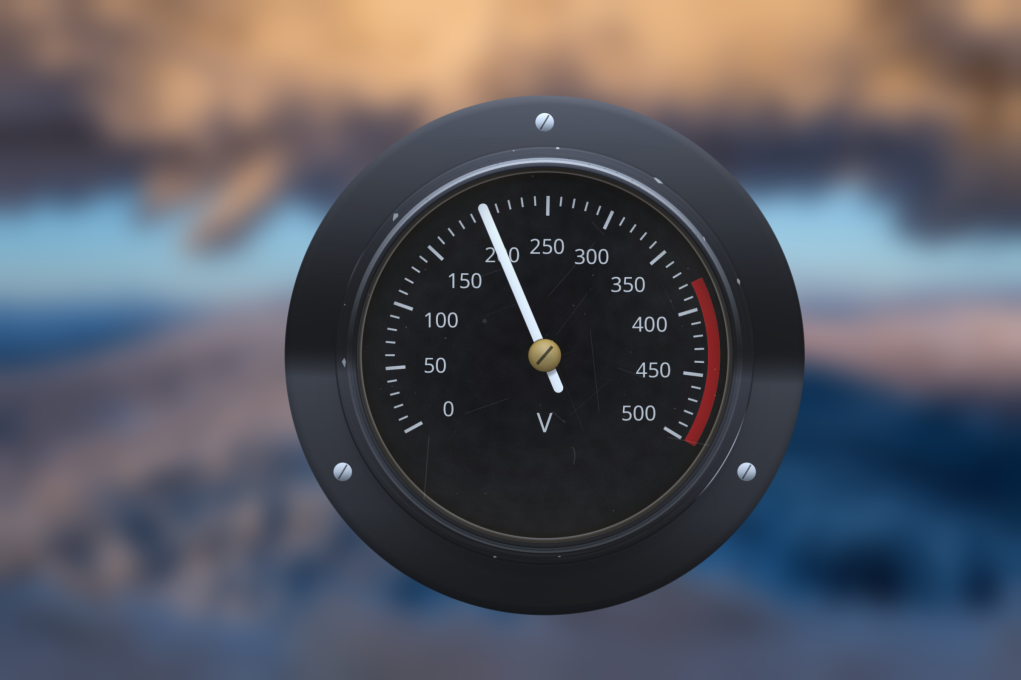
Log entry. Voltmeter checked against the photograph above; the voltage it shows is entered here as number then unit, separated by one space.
200 V
